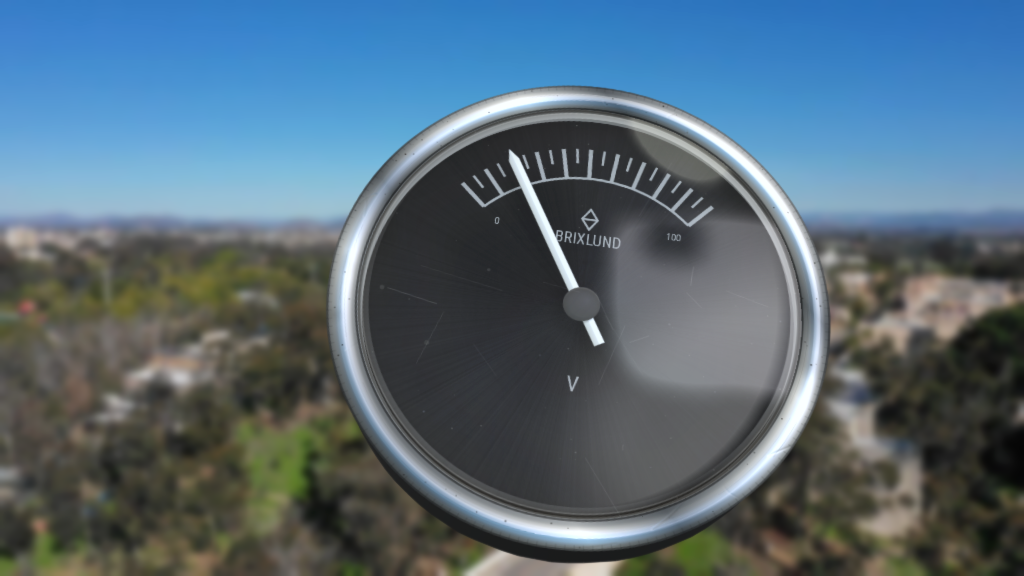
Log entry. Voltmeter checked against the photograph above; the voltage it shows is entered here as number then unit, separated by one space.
20 V
